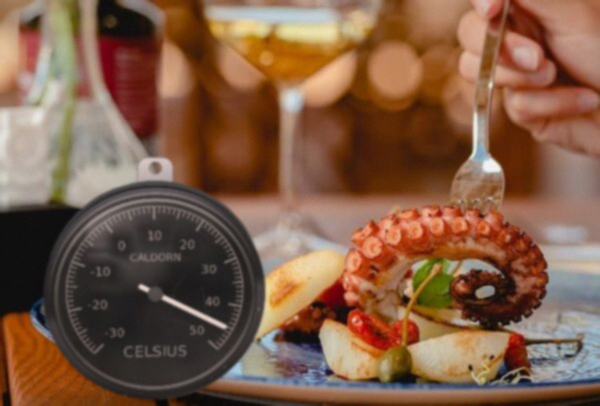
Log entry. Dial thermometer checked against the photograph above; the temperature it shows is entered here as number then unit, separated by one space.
45 °C
